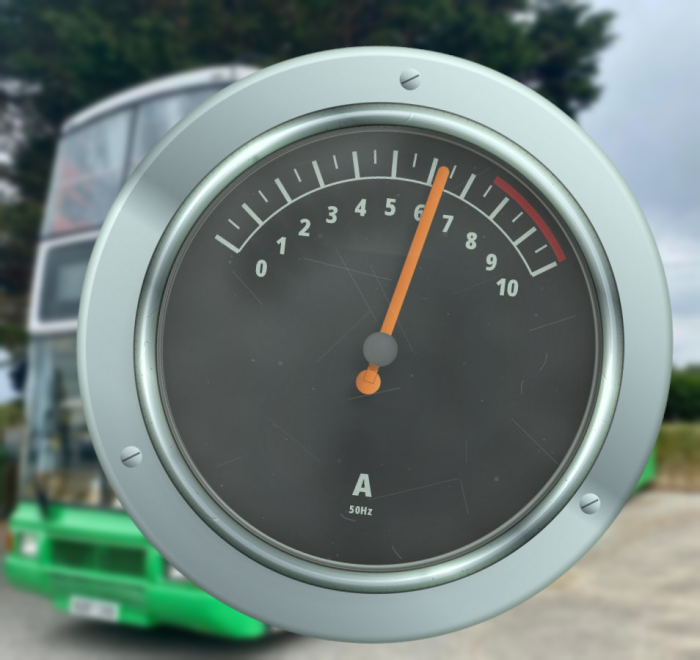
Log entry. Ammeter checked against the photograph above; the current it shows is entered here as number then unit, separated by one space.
6.25 A
